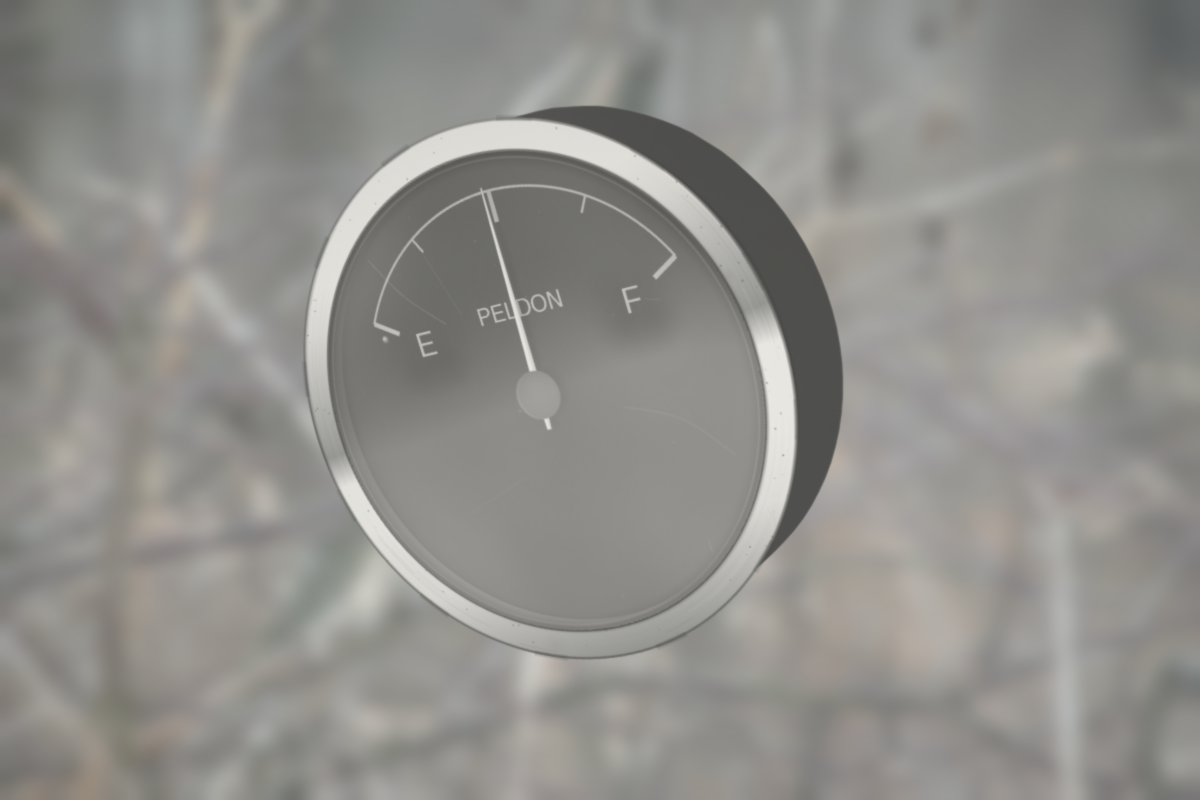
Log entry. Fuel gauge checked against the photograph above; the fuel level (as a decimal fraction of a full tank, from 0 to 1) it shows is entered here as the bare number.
0.5
